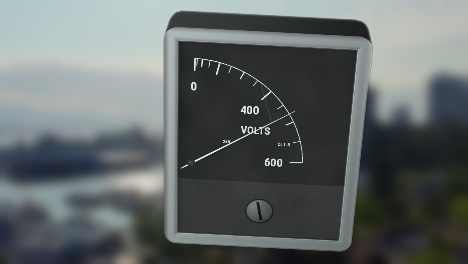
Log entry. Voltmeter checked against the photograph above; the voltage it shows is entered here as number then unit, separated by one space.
475 V
